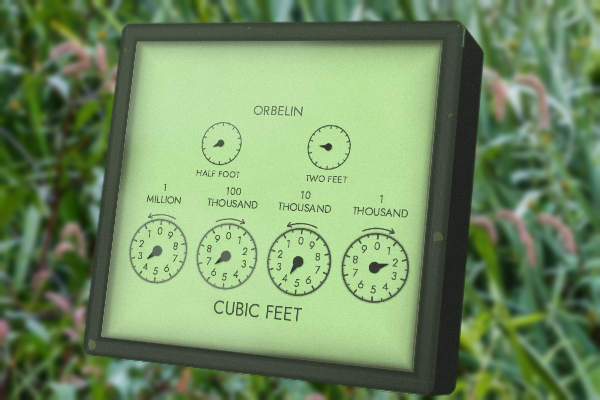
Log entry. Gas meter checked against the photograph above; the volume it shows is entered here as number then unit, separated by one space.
364200 ft³
